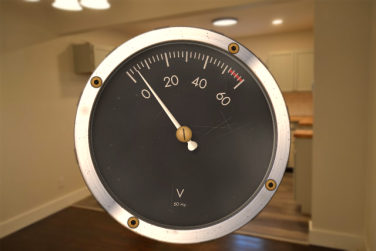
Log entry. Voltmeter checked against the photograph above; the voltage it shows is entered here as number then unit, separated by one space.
4 V
